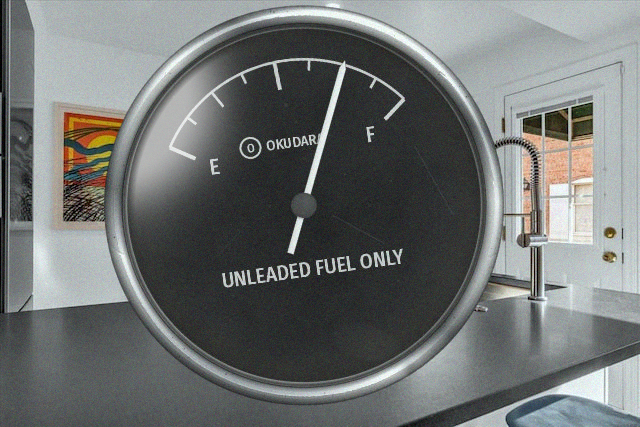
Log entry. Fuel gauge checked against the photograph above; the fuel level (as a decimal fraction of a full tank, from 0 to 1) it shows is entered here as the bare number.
0.75
